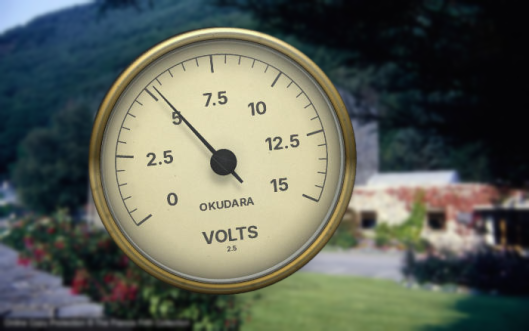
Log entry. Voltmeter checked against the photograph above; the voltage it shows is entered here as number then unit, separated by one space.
5.25 V
